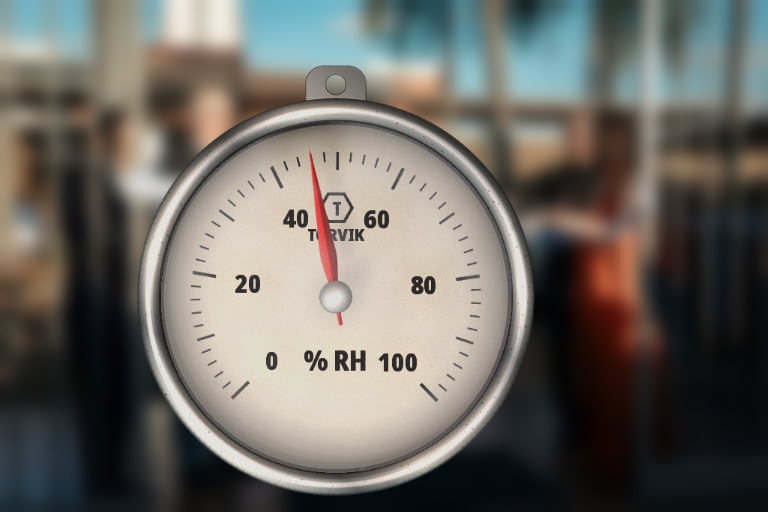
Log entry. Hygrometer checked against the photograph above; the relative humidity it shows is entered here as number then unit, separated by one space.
46 %
